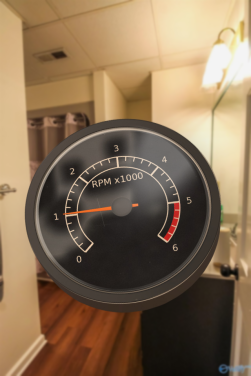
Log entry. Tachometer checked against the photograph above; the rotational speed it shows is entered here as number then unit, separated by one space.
1000 rpm
